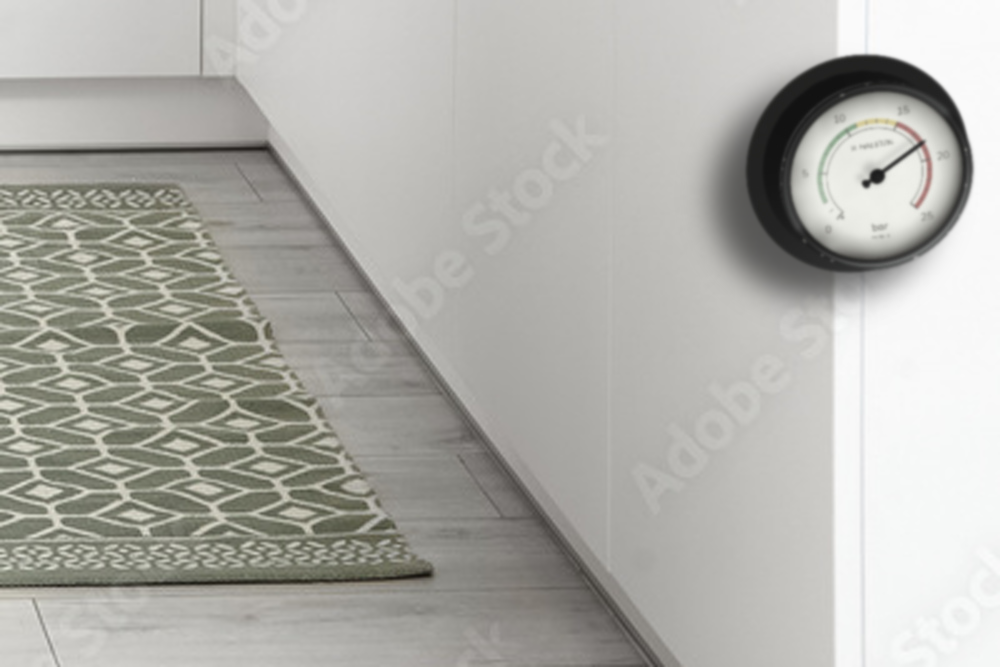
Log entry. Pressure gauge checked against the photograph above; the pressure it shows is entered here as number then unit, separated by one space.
18 bar
